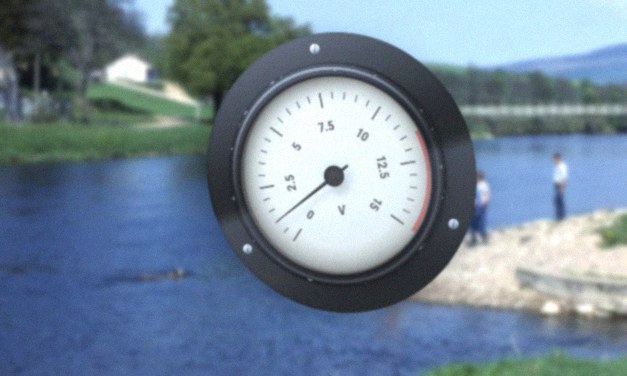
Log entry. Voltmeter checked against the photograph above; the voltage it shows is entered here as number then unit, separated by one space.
1 V
